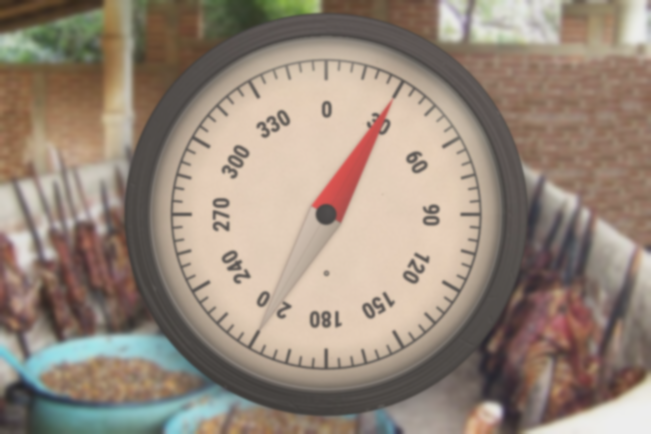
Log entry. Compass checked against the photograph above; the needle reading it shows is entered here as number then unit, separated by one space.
30 °
